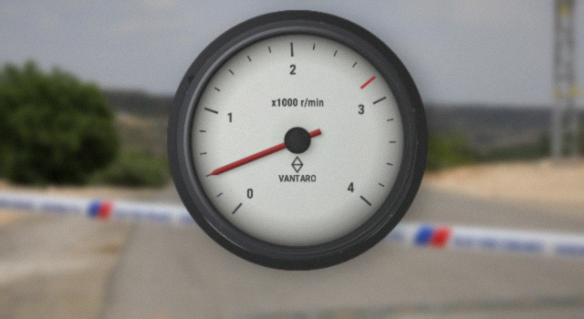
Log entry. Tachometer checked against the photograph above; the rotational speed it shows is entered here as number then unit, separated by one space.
400 rpm
